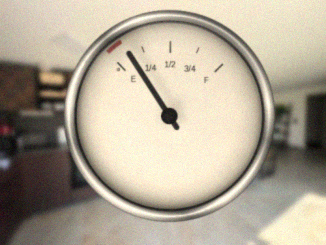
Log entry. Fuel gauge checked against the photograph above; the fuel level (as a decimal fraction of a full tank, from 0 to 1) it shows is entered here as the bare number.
0.125
